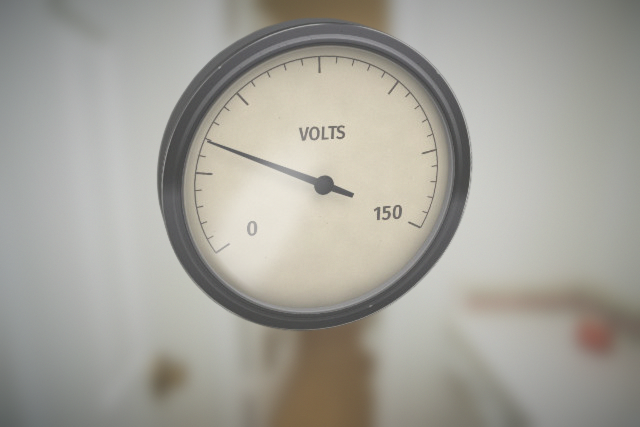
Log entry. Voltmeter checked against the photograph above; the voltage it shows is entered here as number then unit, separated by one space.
35 V
